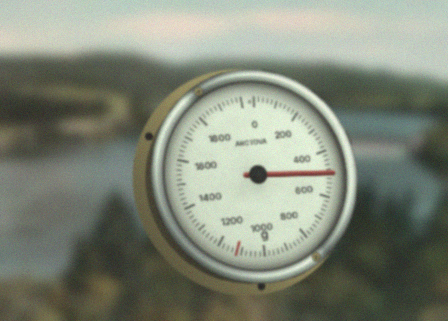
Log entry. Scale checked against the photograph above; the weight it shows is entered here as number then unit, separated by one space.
500 g
